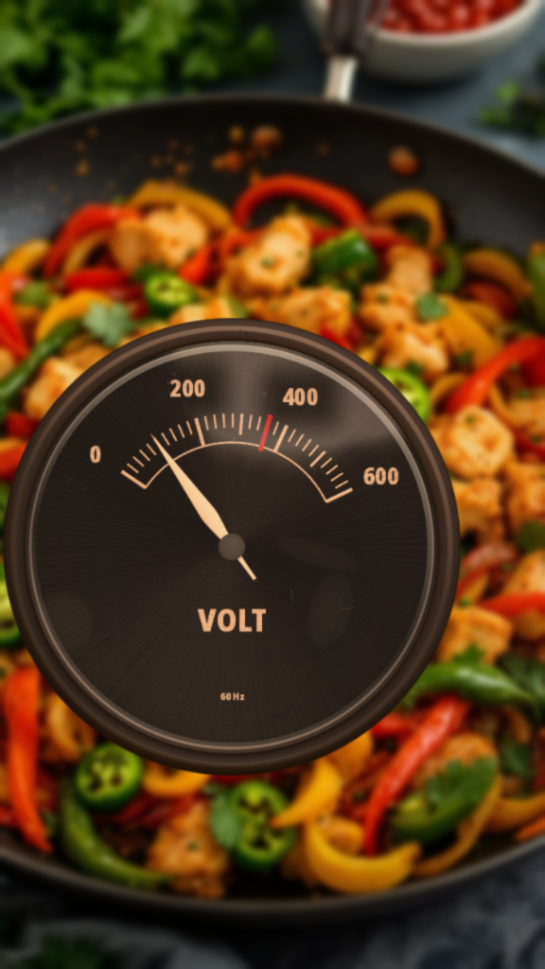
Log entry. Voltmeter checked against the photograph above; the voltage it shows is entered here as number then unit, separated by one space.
100 V
